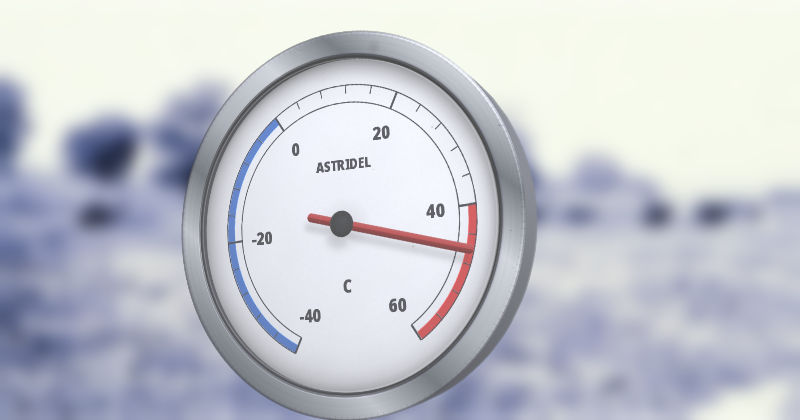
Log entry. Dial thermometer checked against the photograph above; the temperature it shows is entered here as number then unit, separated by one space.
46 °C
